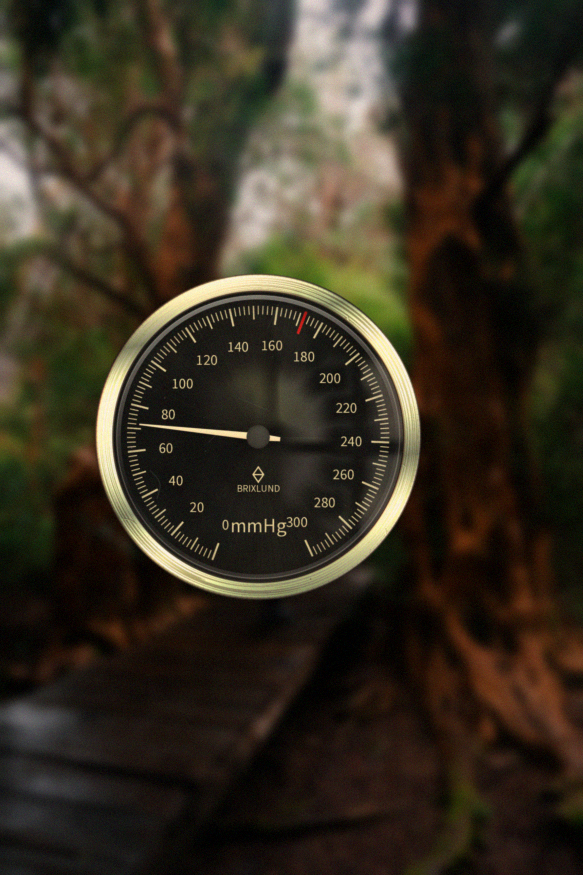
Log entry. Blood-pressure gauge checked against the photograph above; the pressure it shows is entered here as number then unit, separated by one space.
72 mmHg
